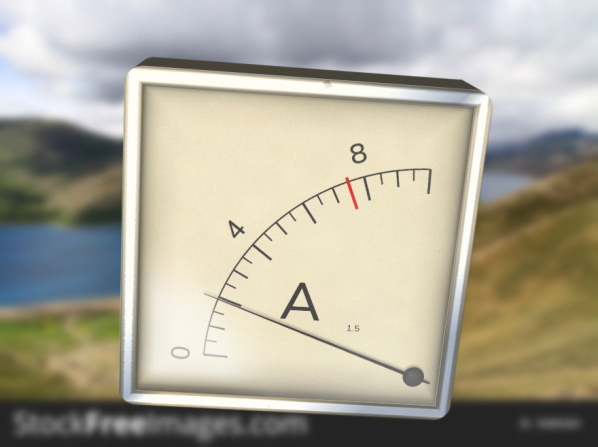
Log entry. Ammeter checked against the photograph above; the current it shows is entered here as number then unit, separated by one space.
2 A
